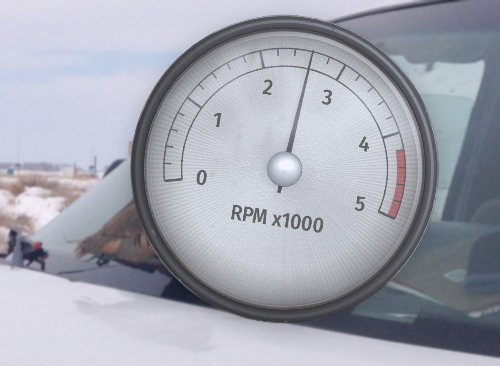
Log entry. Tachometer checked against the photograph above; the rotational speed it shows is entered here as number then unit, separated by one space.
2600 rpm
